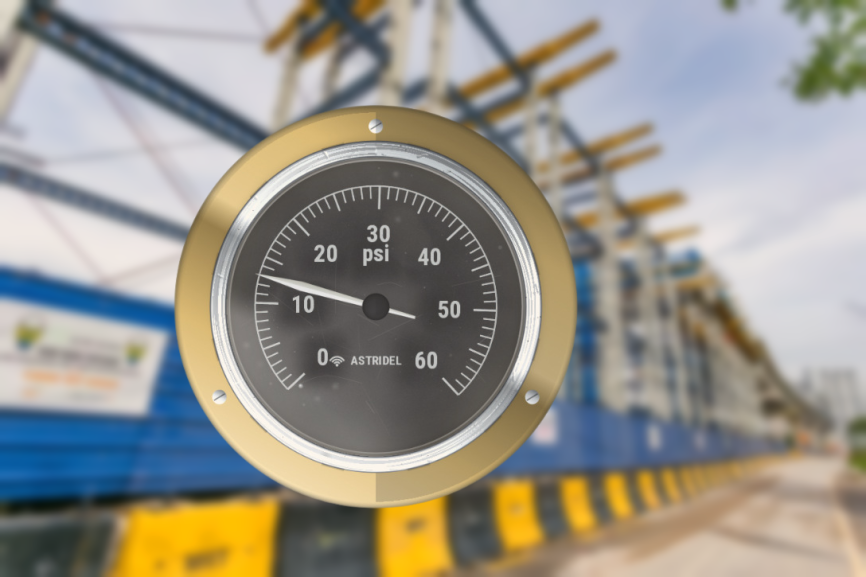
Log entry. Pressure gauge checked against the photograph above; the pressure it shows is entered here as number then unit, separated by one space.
13 psi
